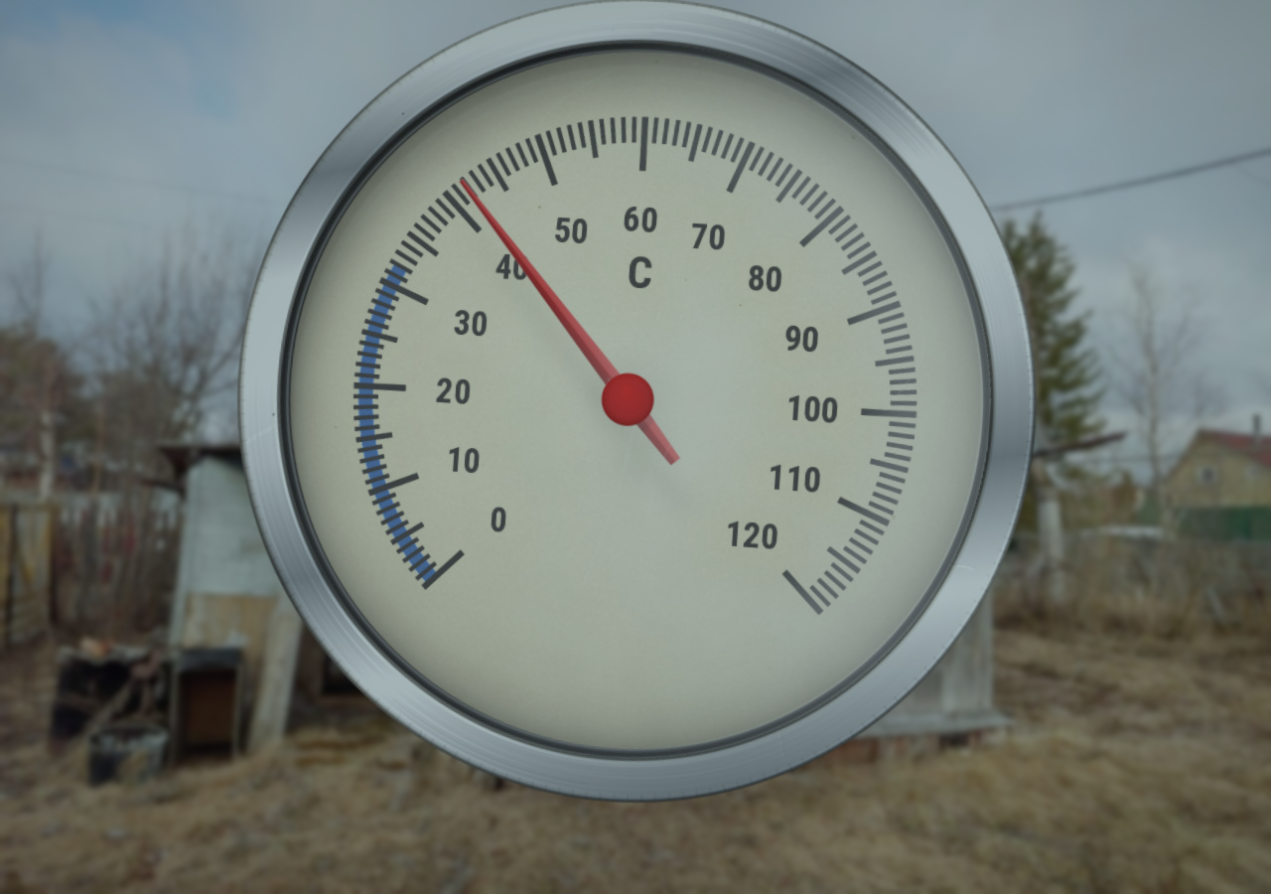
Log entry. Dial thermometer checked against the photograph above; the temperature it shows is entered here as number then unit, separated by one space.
42 °C
